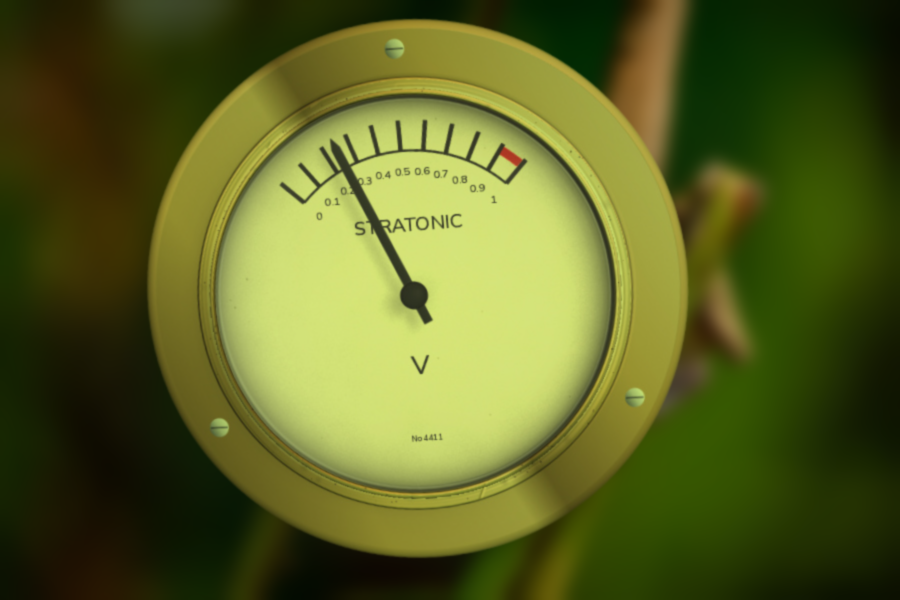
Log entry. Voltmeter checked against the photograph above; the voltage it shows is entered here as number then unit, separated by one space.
0.25 V
